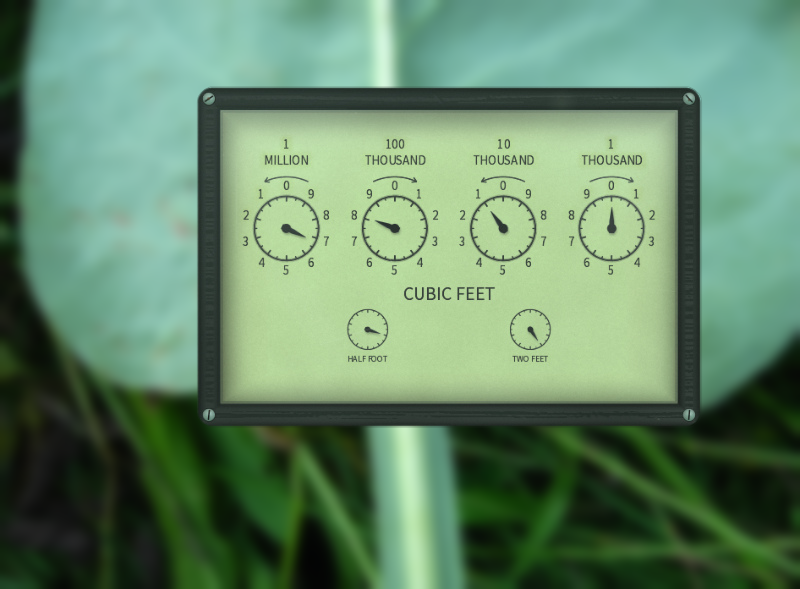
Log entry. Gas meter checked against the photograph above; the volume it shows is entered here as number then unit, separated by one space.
681000 ft³
